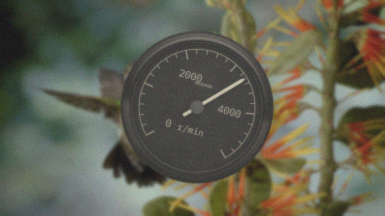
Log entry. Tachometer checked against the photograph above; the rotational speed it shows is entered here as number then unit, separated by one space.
3300 rpm
